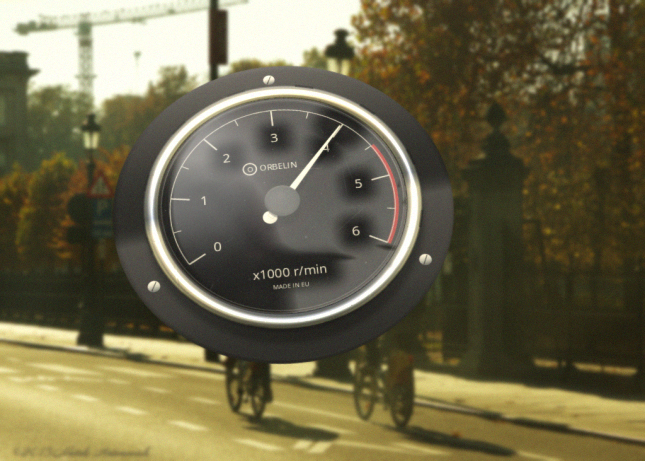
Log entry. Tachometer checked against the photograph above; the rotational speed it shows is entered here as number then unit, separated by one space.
4000 rpm
